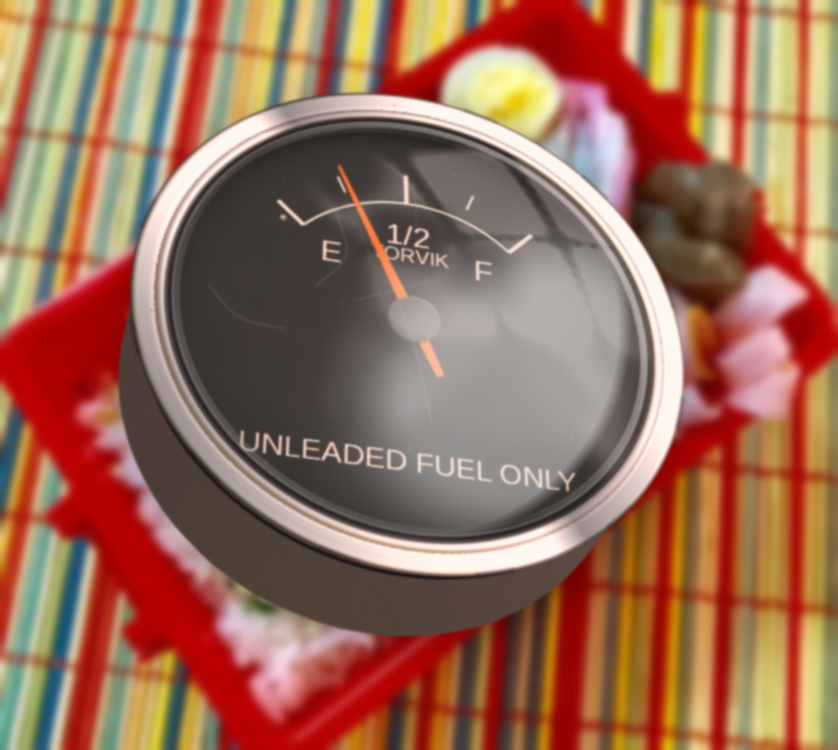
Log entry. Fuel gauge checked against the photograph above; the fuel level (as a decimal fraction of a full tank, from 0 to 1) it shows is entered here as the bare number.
0.25
